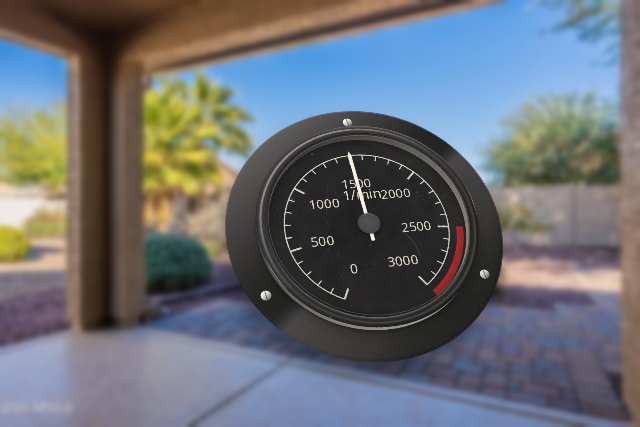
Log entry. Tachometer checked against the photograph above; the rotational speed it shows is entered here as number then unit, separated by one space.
1500 rpm
